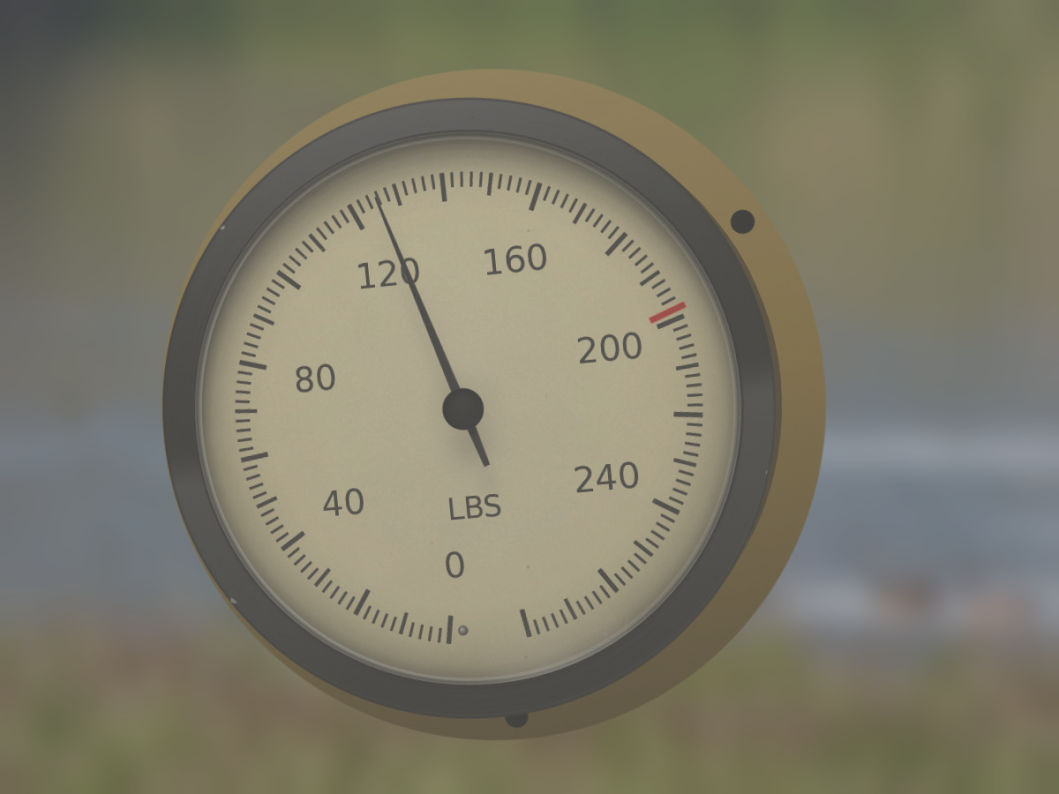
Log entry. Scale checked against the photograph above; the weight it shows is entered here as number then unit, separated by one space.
126 lb
